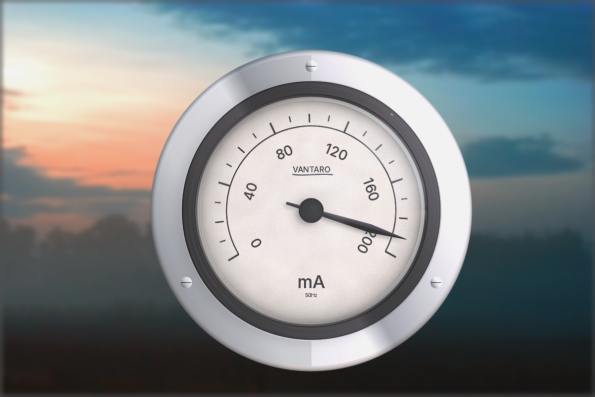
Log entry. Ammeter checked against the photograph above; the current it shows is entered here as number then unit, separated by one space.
190 mA
